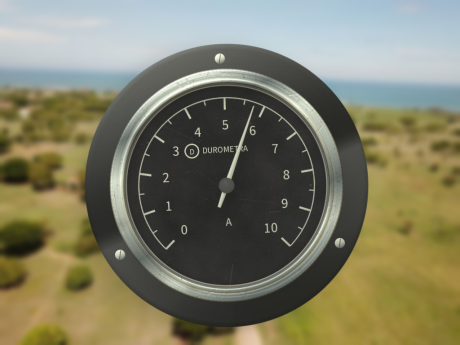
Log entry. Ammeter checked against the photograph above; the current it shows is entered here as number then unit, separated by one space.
5.75 A
